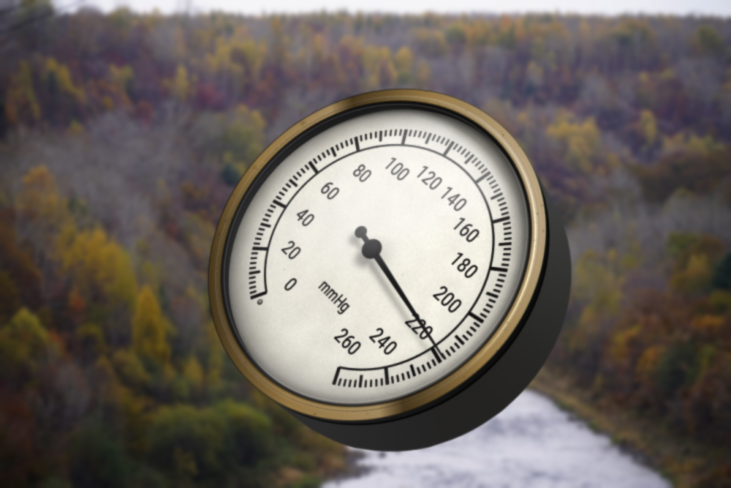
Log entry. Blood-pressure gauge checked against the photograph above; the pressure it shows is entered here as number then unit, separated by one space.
218 mmHg
